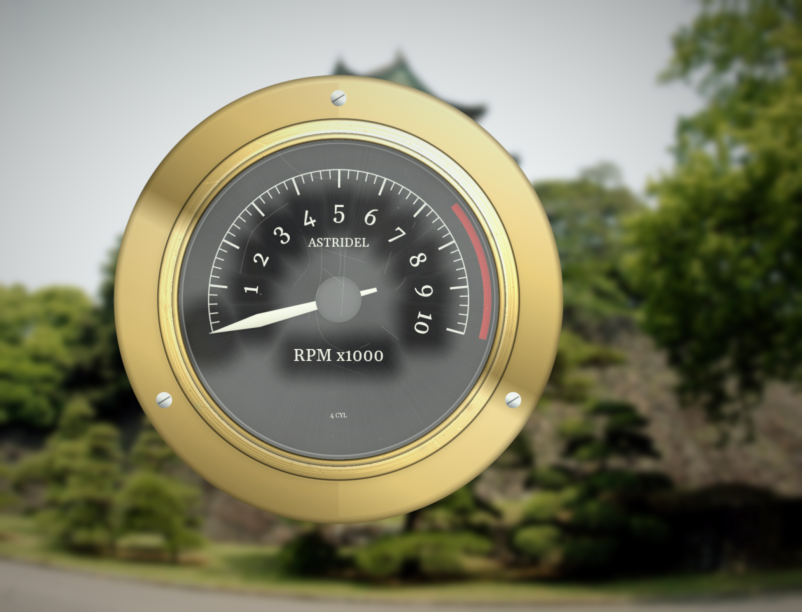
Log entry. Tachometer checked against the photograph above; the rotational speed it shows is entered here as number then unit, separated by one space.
0 rpm
